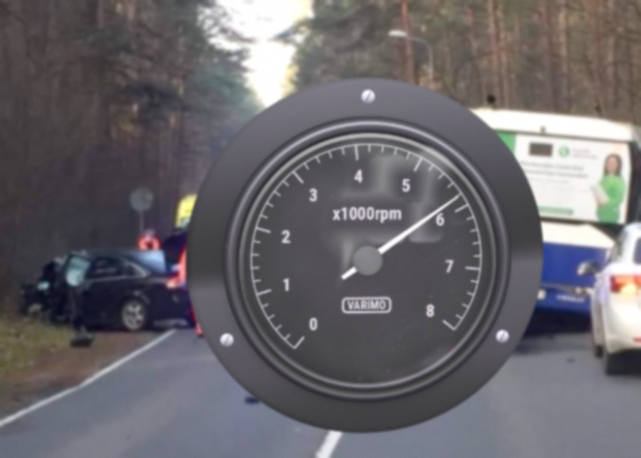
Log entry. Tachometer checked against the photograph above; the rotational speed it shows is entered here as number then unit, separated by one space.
5800 rpm
